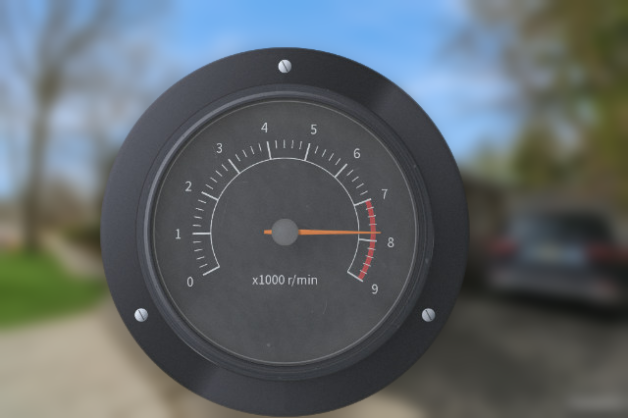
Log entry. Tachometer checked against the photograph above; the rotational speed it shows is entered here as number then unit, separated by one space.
7800 rpm
